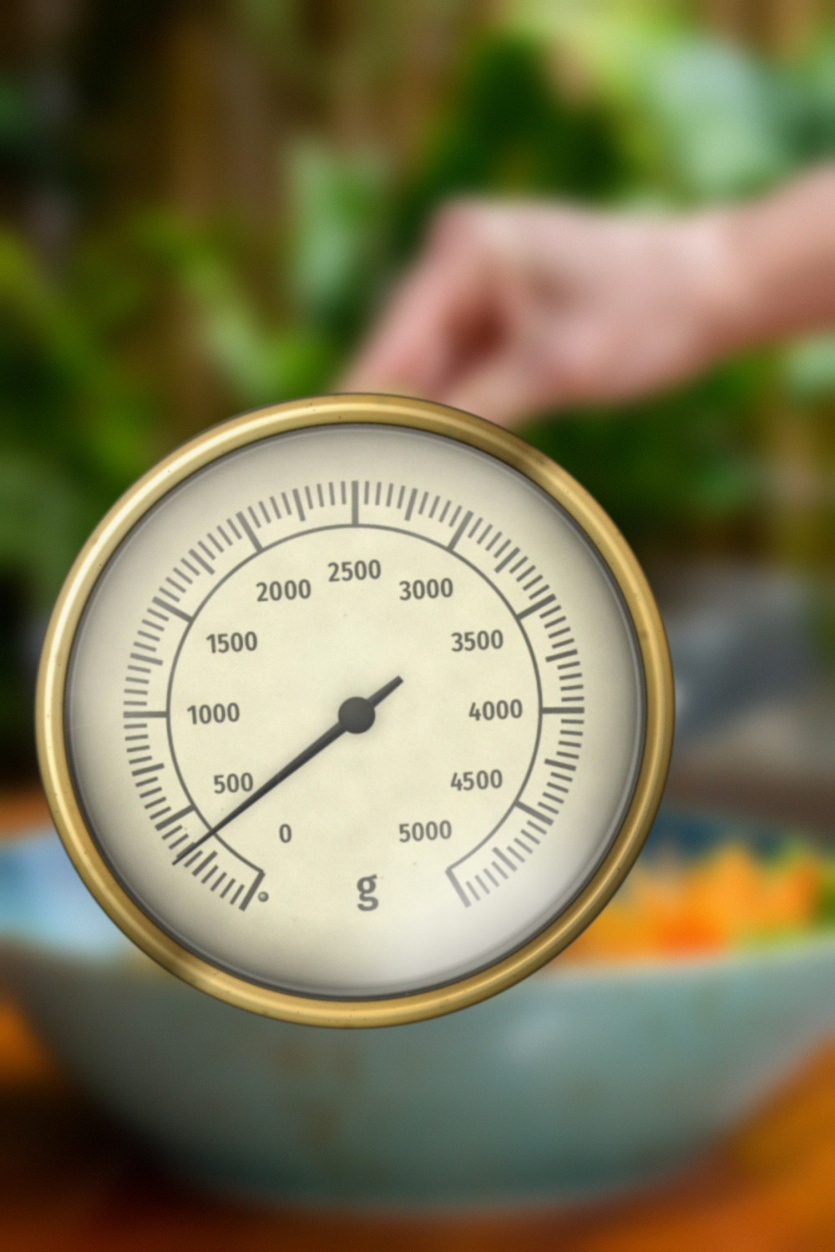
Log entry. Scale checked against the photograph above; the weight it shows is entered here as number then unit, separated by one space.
350 g
